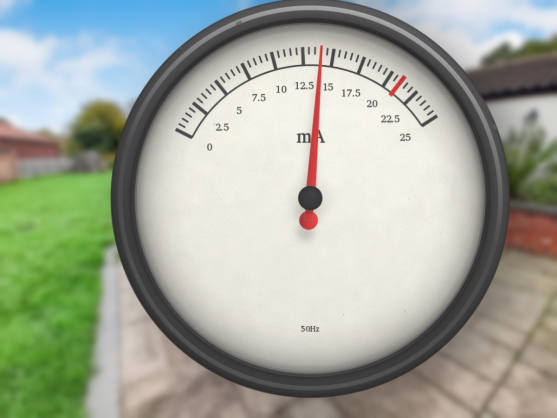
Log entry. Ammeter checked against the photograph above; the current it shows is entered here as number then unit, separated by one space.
14 mA
